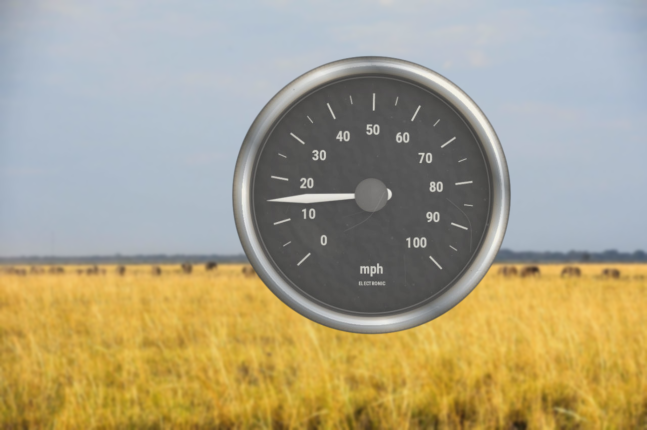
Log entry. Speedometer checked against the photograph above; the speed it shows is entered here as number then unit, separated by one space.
15 mph
